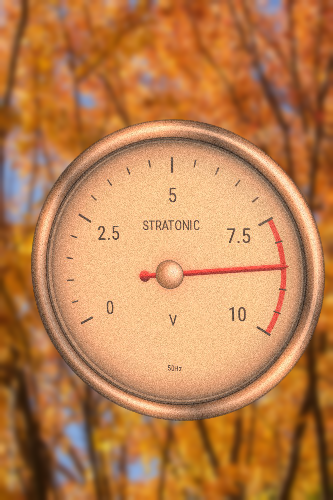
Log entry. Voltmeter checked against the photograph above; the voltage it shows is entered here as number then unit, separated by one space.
8.5 V
